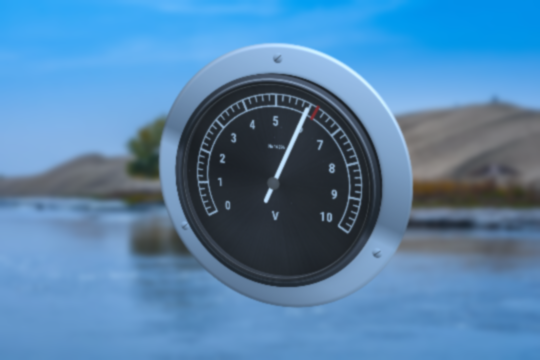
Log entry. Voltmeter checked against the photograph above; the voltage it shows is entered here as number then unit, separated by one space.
6 V
